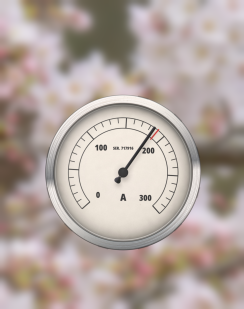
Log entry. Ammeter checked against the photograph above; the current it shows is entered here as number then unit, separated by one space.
185 A
